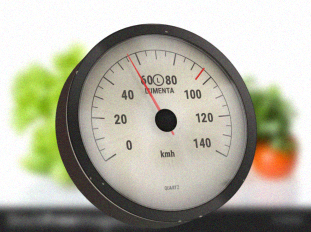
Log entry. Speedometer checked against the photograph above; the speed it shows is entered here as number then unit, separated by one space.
55 km/h
